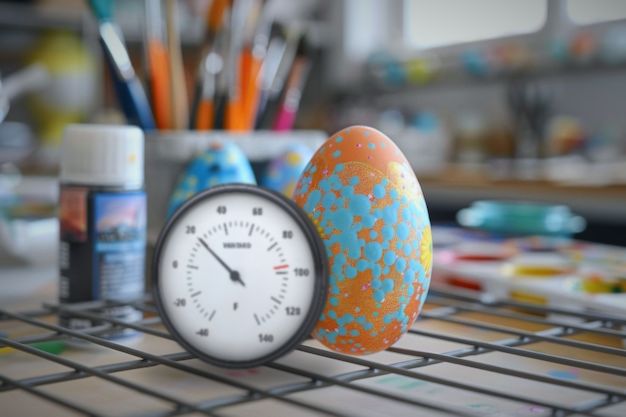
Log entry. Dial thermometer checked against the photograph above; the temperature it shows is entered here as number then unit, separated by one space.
20 °F
